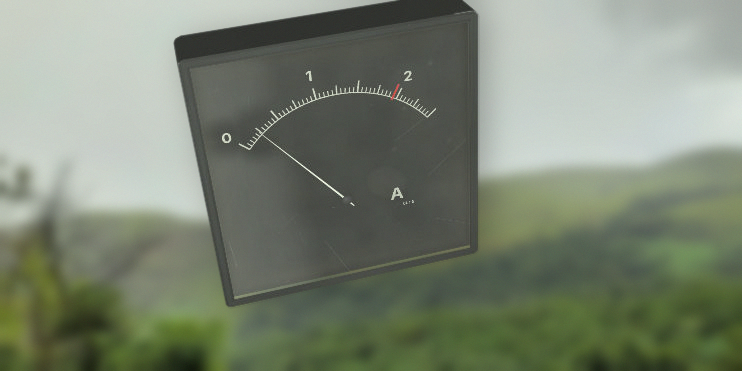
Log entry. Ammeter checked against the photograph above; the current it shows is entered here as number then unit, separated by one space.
0.25 A
